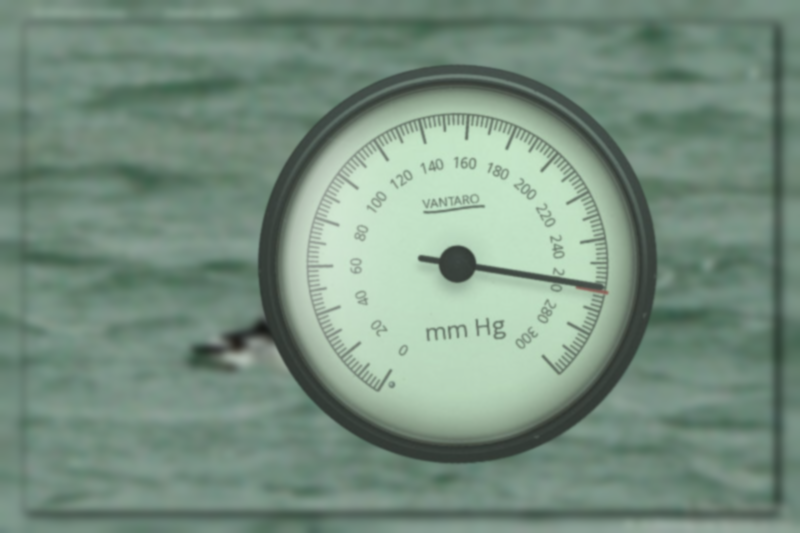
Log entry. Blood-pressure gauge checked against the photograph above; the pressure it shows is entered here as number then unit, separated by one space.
260 mmHg
